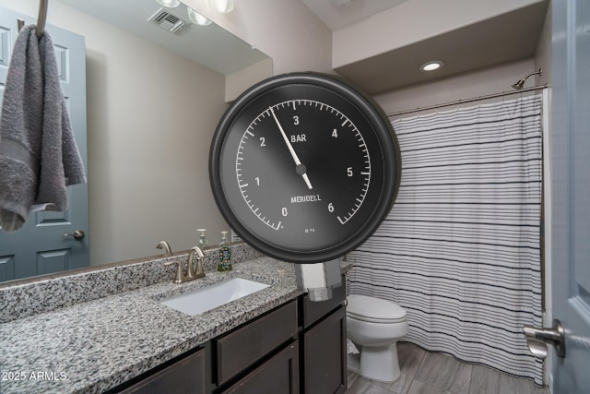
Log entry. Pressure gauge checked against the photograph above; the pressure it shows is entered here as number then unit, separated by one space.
2.6 bar
